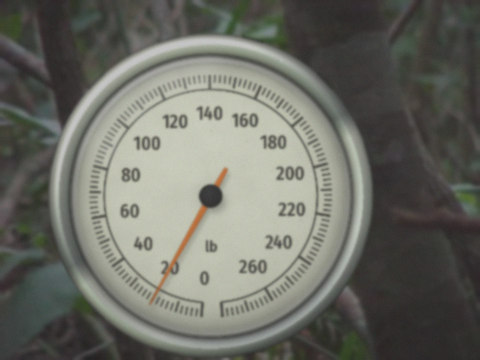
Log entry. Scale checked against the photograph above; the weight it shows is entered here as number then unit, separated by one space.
20 lb
